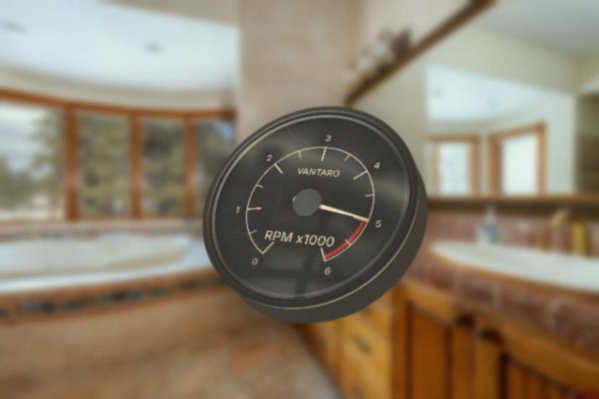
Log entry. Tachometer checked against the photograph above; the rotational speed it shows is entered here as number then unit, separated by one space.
5000 rpm
